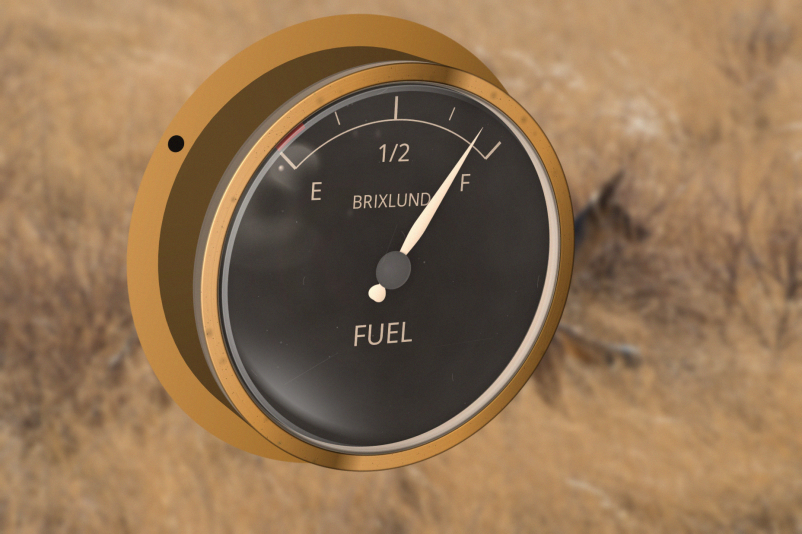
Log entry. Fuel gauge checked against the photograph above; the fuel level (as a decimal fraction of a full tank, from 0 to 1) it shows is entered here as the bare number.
0.875
